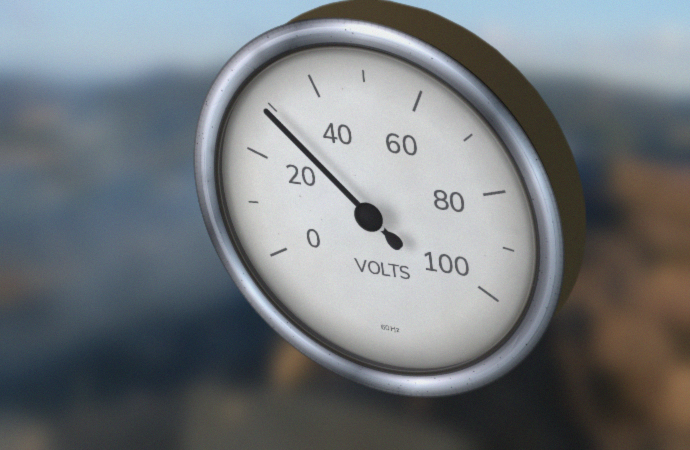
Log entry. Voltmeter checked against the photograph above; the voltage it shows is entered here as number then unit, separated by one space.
30 V
